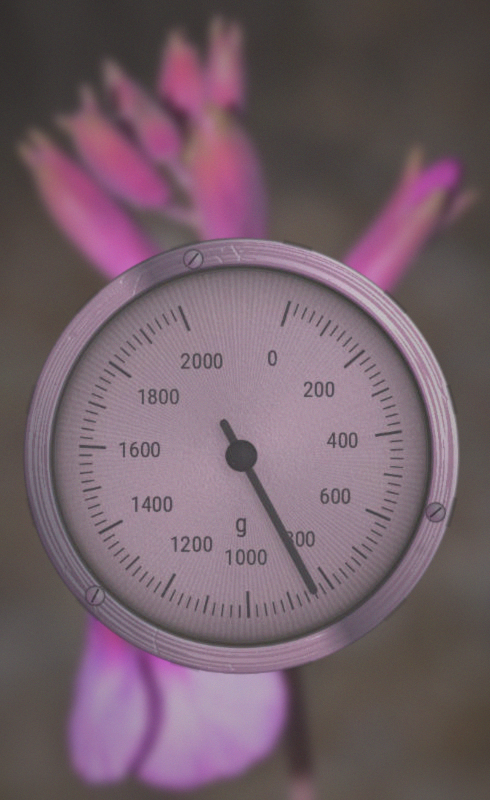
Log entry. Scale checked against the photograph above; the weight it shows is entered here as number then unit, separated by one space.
840 g
